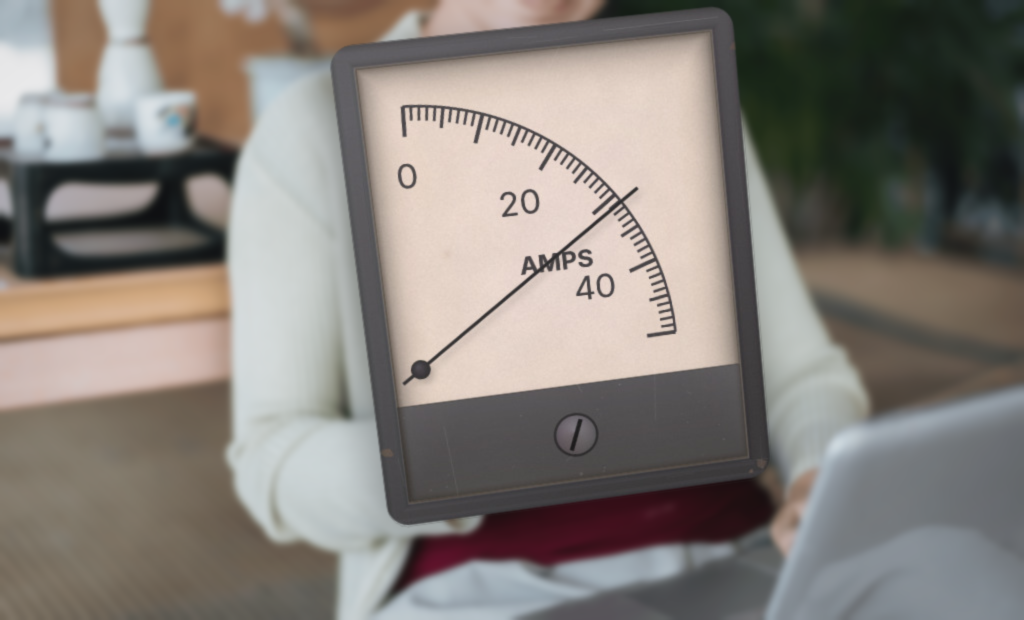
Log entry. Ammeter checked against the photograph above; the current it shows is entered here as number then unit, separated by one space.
31 A
